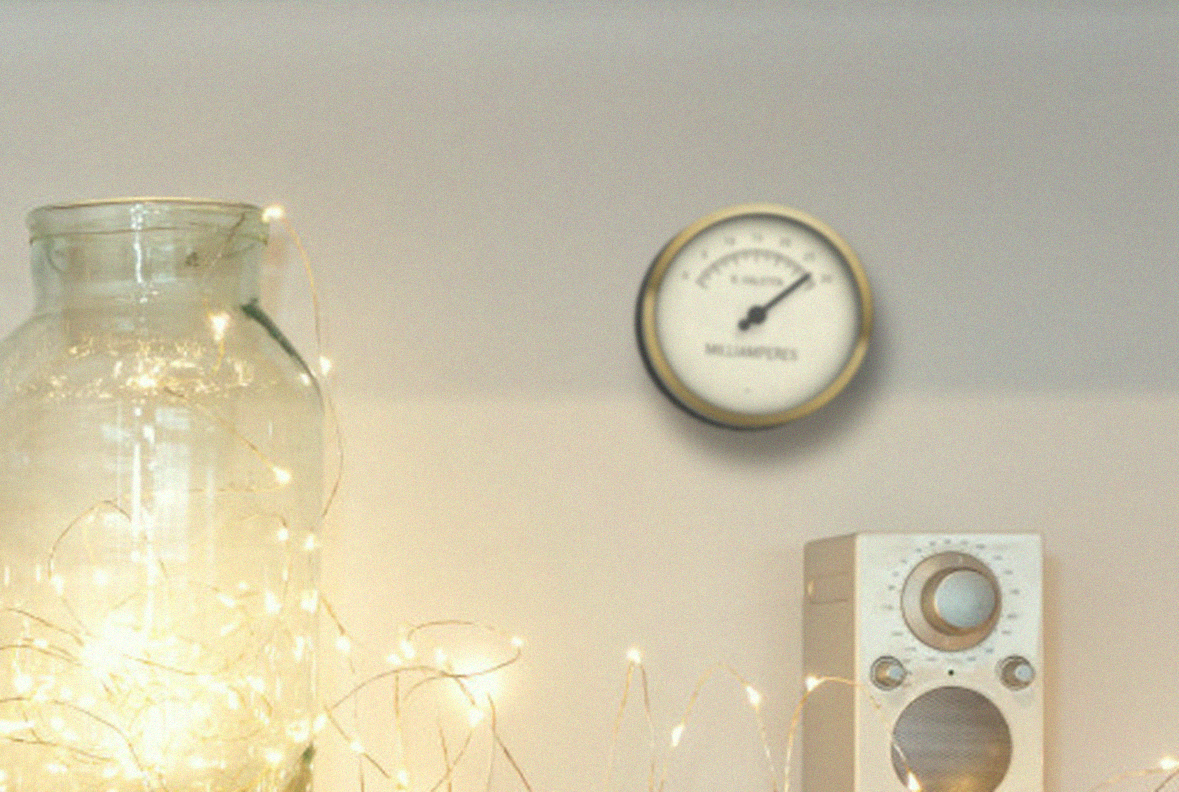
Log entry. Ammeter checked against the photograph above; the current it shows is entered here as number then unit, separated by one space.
27.5 mA
